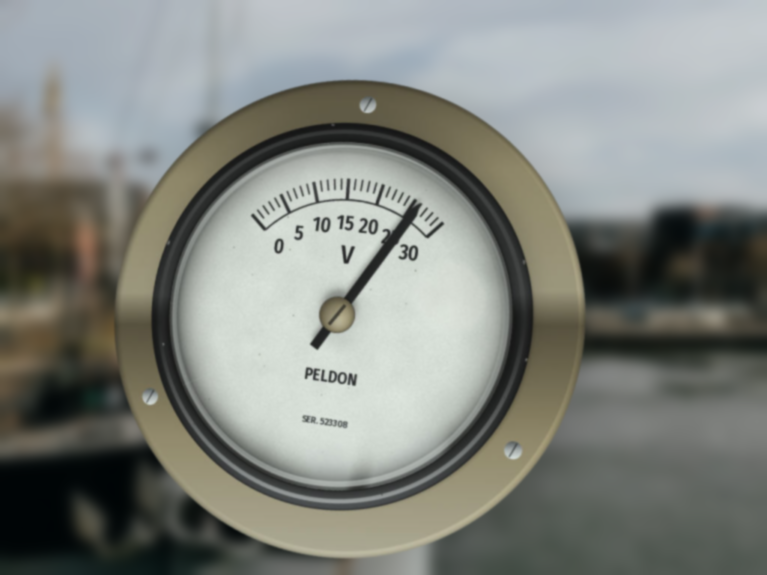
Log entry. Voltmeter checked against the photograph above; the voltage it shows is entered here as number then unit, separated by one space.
26 V
